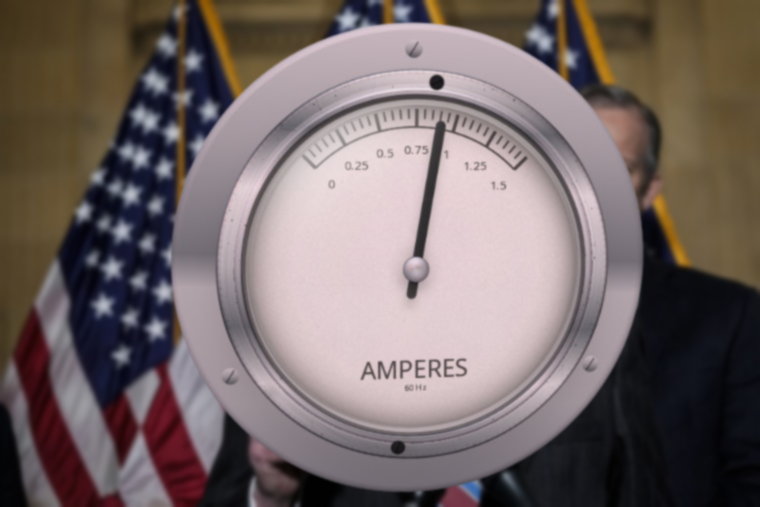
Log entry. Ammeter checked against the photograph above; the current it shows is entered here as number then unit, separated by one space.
0.9 A
